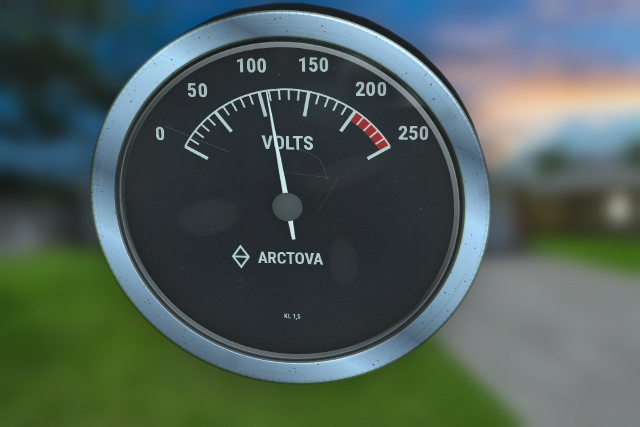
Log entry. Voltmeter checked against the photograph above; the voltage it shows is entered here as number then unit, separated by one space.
110 V
